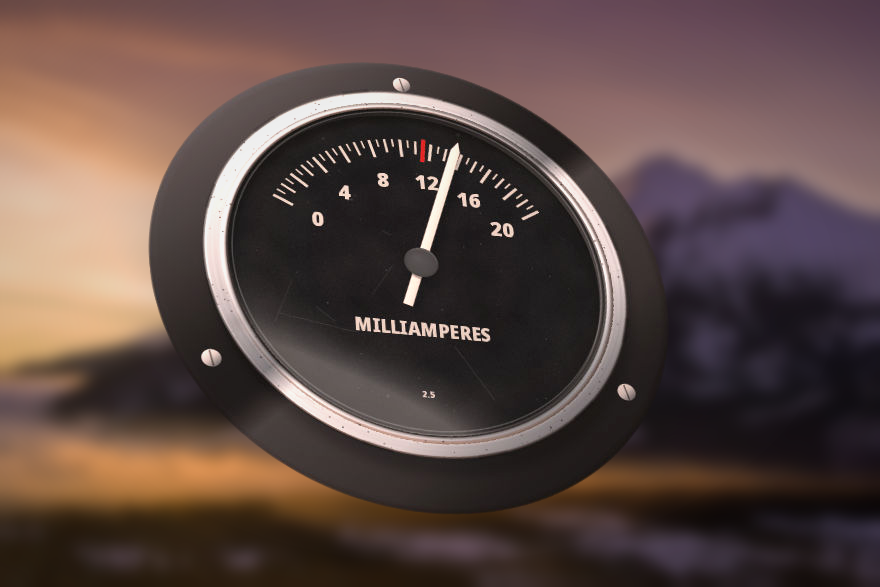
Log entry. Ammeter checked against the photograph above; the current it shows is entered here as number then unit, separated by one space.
13.5 mA
